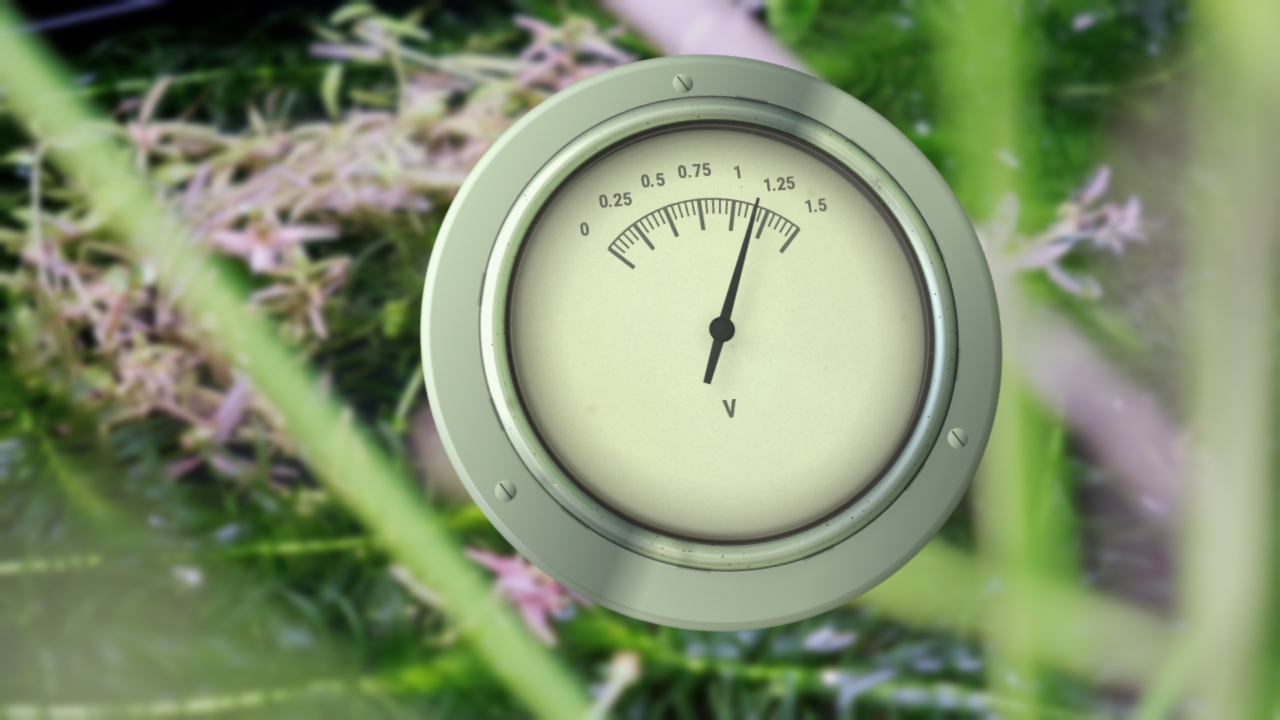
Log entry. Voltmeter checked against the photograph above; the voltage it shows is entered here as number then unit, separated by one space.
1.15 V
